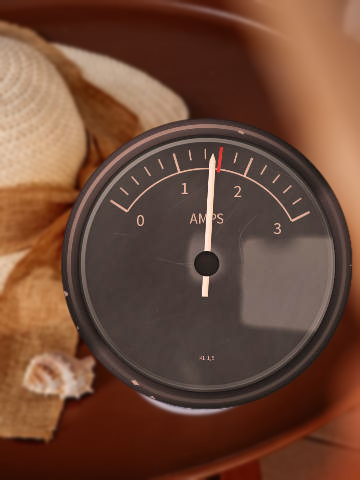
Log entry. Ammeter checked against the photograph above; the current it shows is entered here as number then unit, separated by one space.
1.5 A
